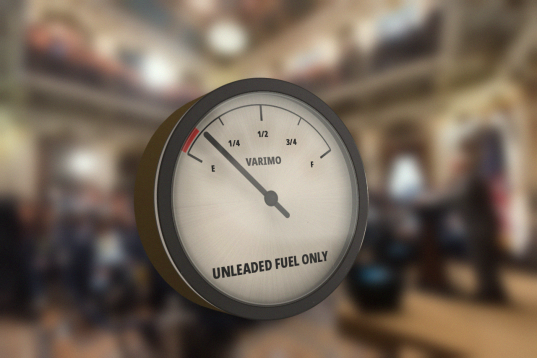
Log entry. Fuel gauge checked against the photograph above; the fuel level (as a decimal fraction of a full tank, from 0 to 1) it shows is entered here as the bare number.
0.125
